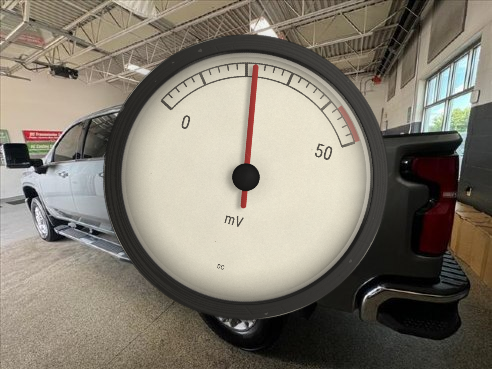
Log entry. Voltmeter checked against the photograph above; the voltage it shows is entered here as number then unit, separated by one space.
22 mV
